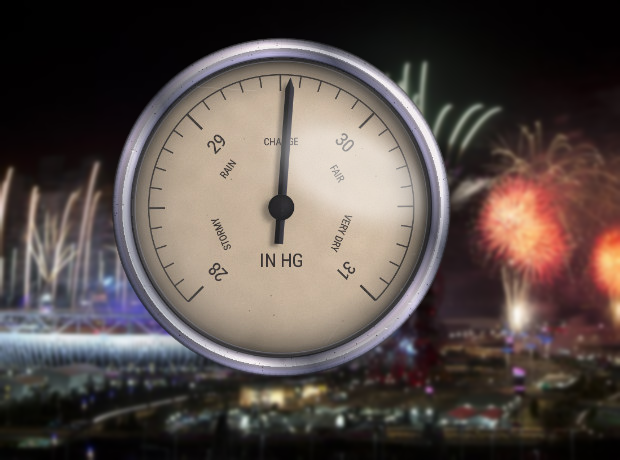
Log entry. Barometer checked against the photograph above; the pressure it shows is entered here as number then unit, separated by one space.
29.55 inHg
